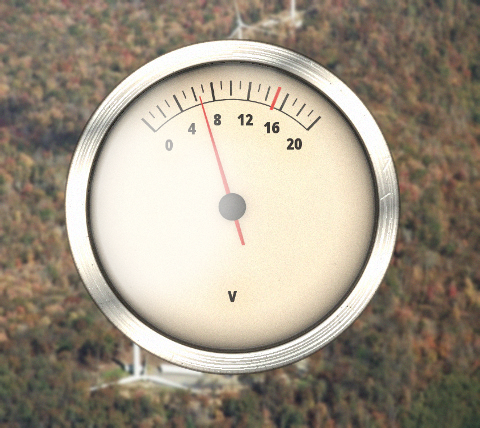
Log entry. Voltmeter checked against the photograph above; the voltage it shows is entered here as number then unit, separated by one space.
6.5 V
